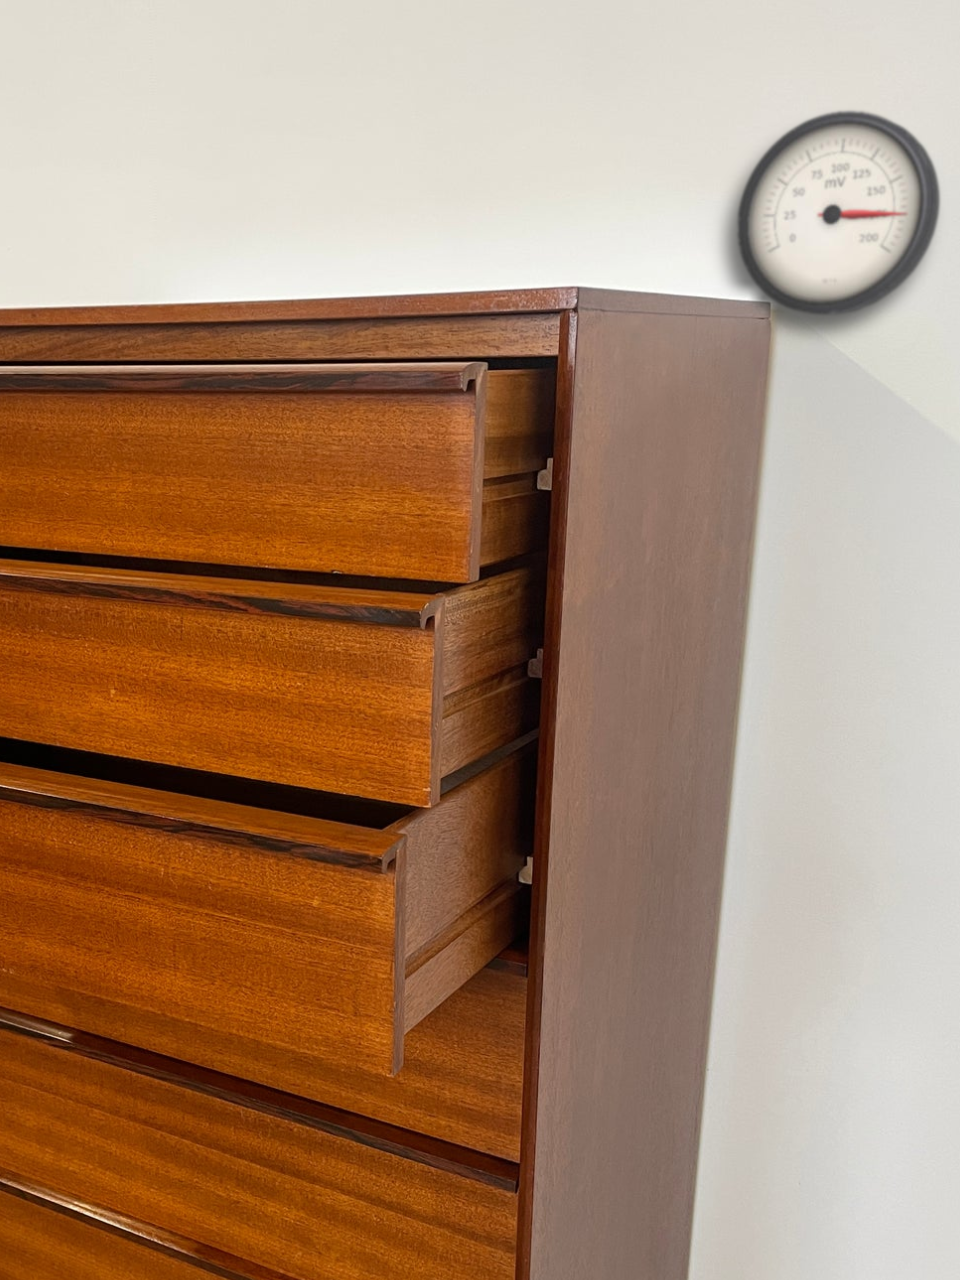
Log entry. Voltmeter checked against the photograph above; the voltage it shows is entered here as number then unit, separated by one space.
175 mV
